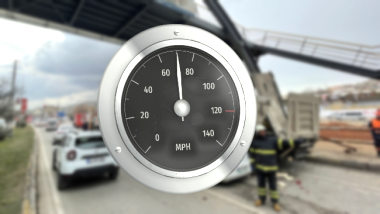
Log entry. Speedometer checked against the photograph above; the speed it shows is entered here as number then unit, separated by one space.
70 mph
